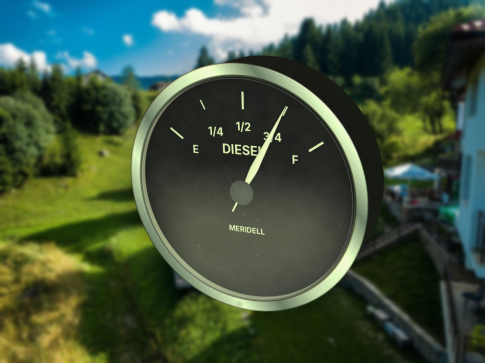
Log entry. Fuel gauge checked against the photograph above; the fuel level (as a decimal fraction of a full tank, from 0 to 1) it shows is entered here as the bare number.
0.75
